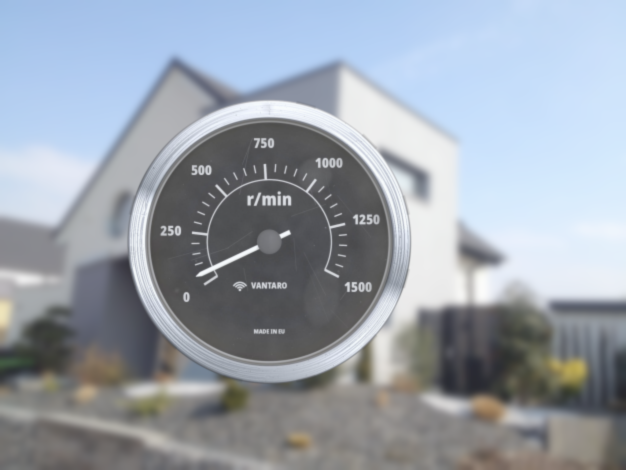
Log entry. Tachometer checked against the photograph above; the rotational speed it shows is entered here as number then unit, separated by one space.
50 rpm
